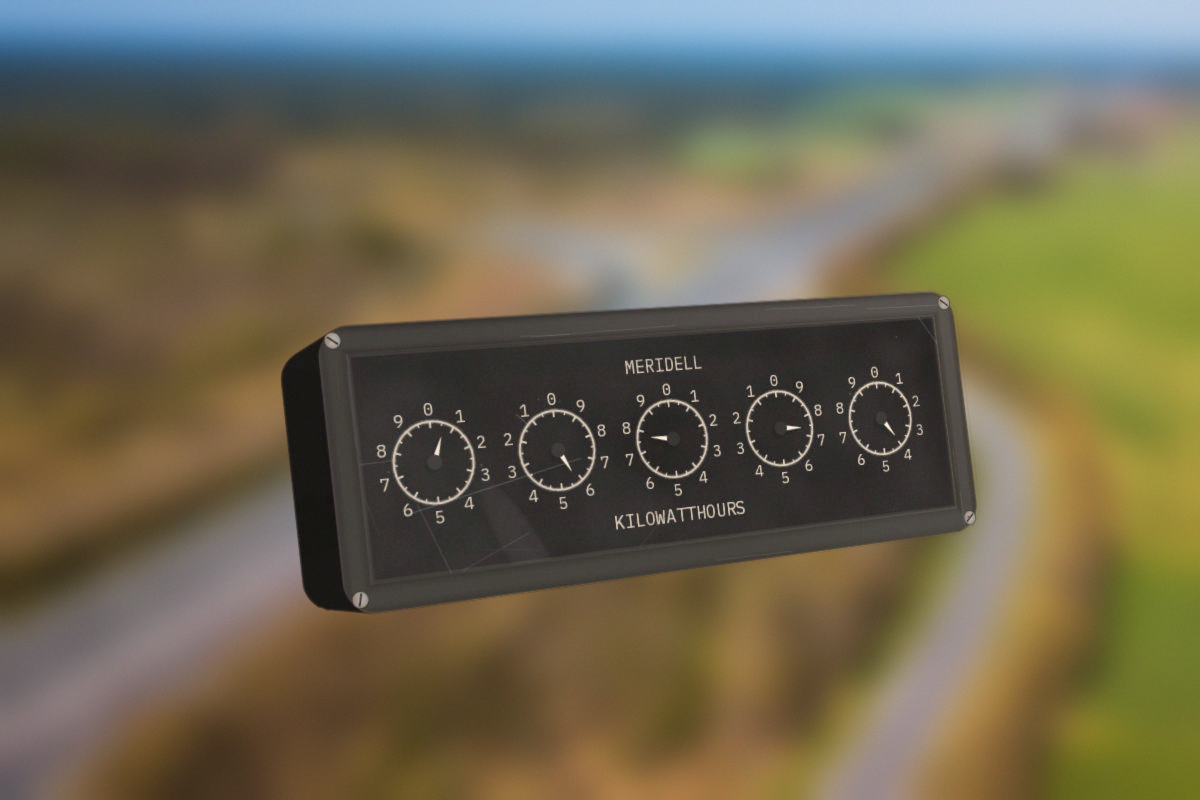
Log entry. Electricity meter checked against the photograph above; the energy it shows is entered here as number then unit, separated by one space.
5774 kWh
